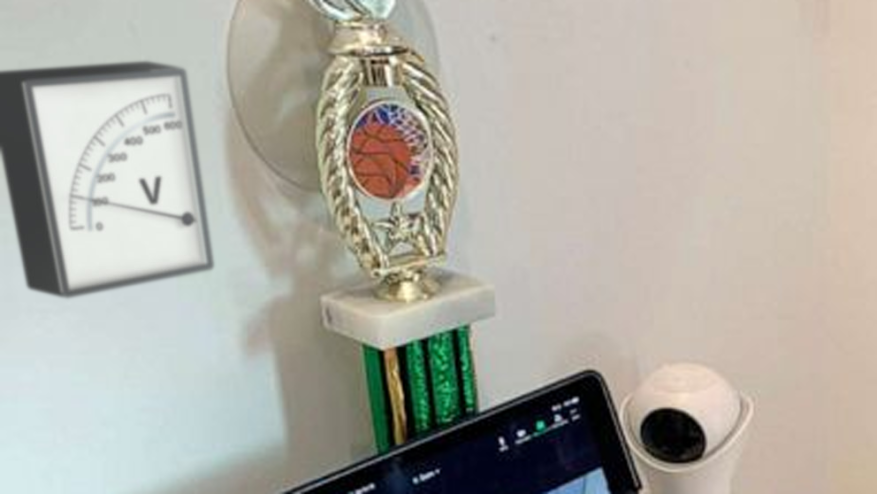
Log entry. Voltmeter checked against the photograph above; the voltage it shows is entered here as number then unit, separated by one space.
100 V
